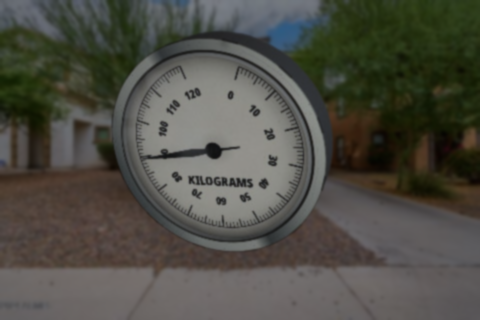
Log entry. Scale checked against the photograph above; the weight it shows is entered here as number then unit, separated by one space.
90 kg
